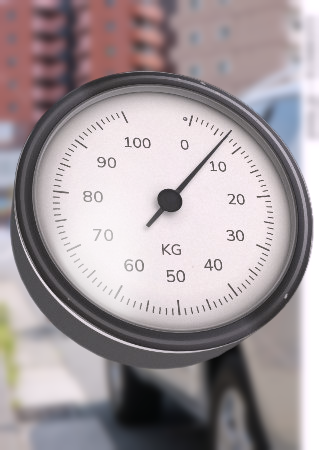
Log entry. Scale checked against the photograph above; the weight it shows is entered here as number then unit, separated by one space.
7 kg
